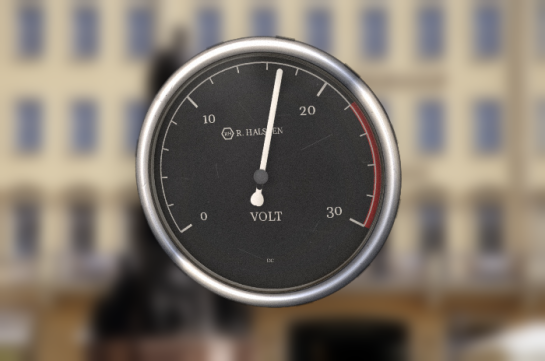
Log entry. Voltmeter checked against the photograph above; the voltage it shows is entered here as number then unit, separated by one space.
17 V
